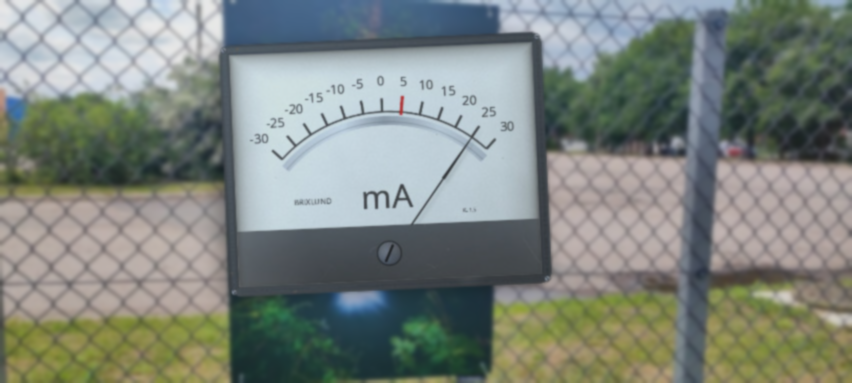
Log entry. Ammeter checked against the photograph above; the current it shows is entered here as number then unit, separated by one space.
25 mA
